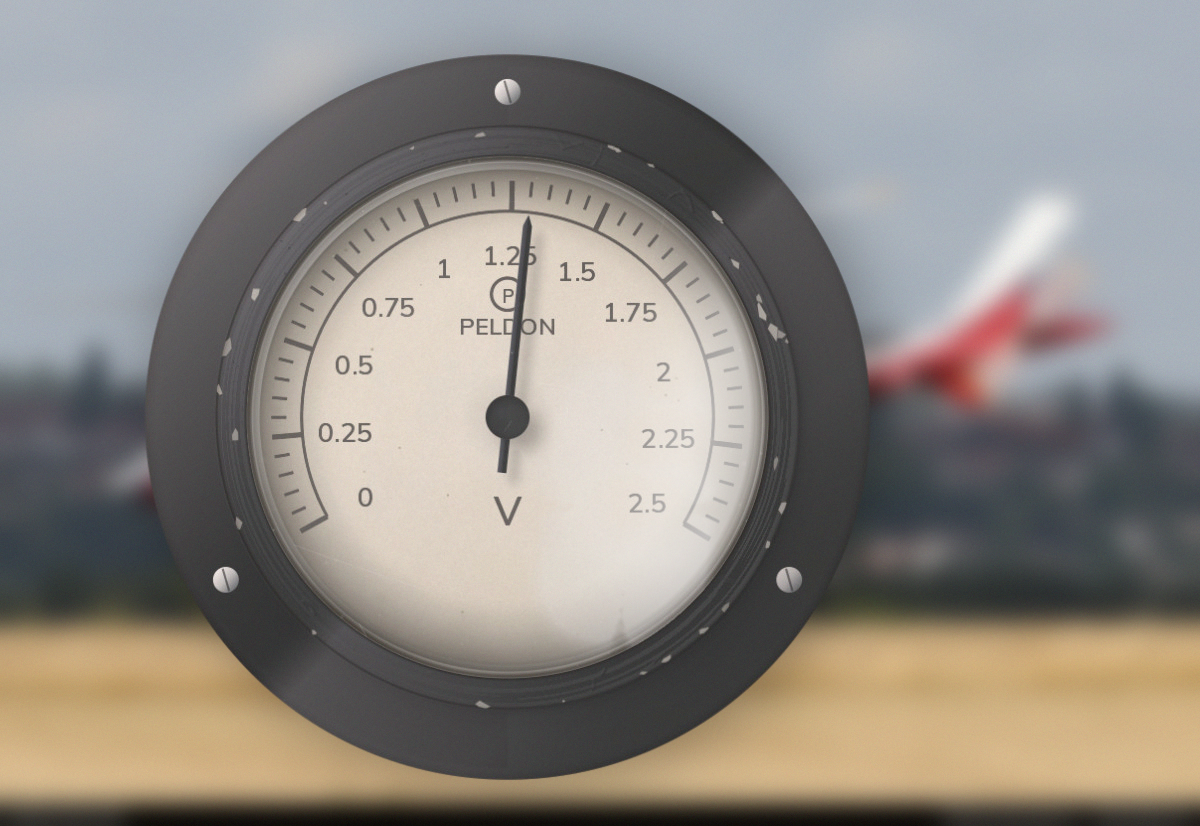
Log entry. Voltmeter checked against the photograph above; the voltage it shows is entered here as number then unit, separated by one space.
1.3 V
